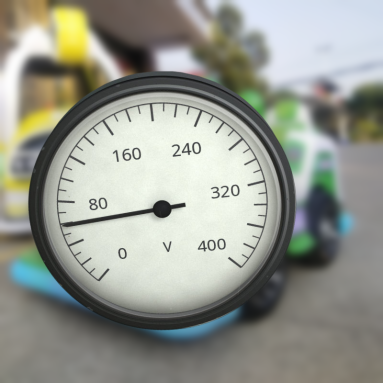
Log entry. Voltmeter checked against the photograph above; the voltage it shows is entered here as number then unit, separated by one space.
60 V
